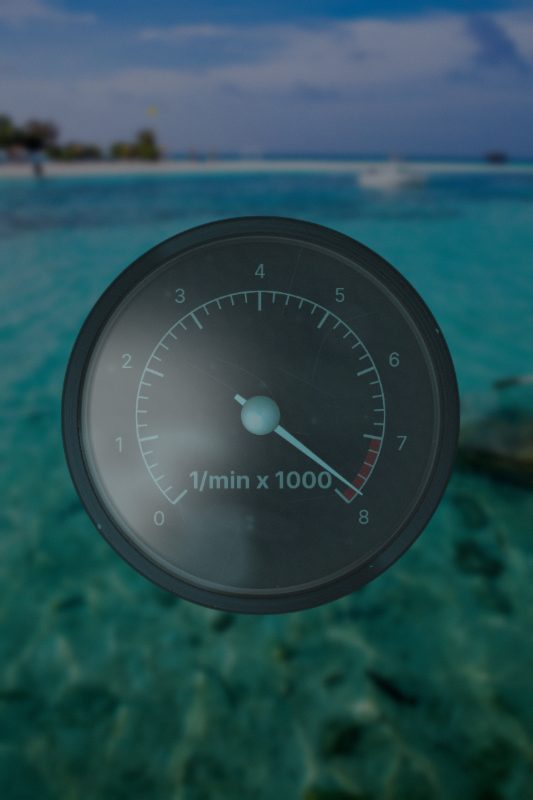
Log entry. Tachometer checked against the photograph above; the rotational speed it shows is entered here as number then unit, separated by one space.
7800 rpm
